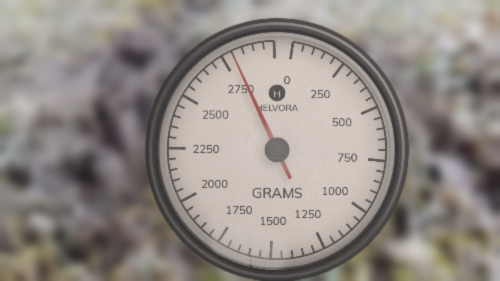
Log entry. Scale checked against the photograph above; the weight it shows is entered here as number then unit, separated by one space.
2800 g
